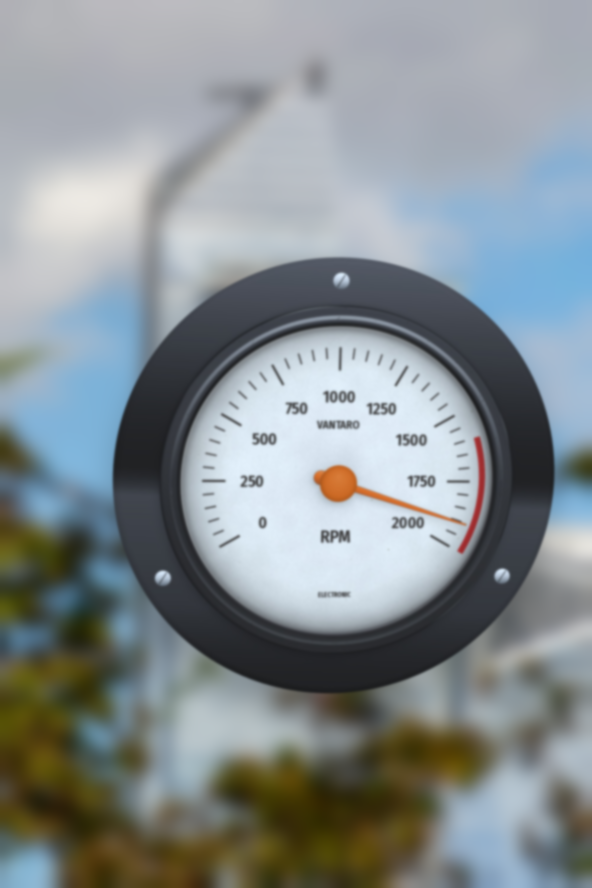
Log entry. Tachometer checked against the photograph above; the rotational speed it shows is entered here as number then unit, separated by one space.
1900 rpm
